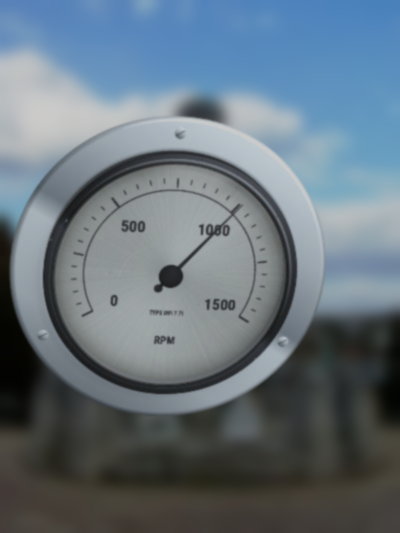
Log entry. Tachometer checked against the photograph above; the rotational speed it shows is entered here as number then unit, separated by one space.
1000 rpm
